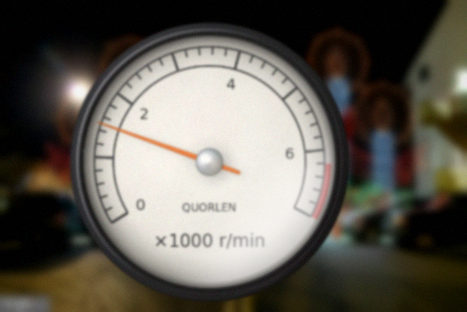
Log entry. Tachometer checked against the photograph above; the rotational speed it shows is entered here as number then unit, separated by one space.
1500 rpm
